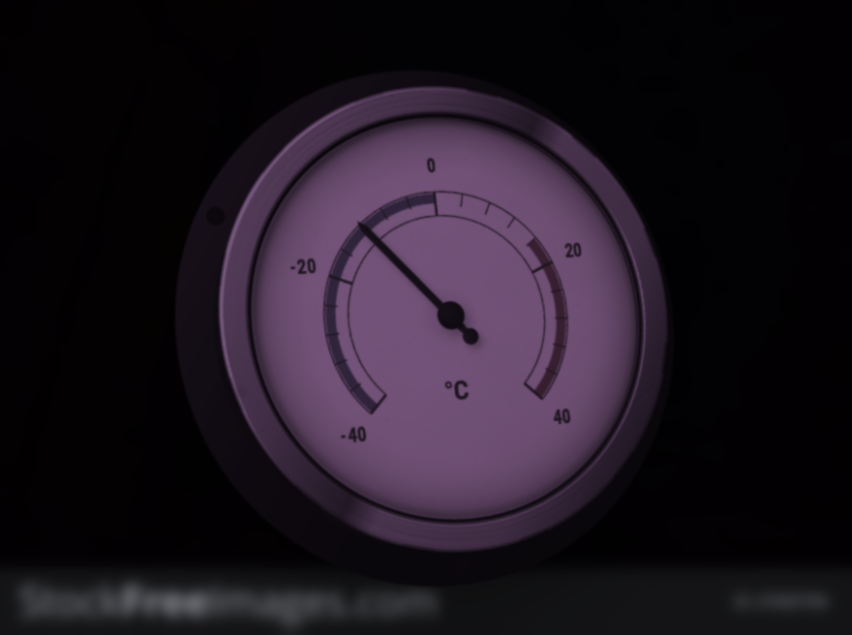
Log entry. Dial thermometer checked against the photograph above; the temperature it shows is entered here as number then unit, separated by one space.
-12 °C
